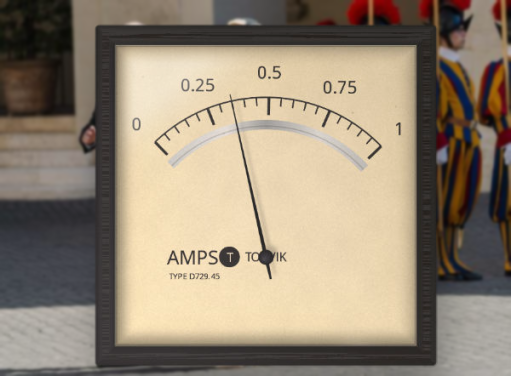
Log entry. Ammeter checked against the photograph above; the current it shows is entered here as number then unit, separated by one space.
0.35 A
